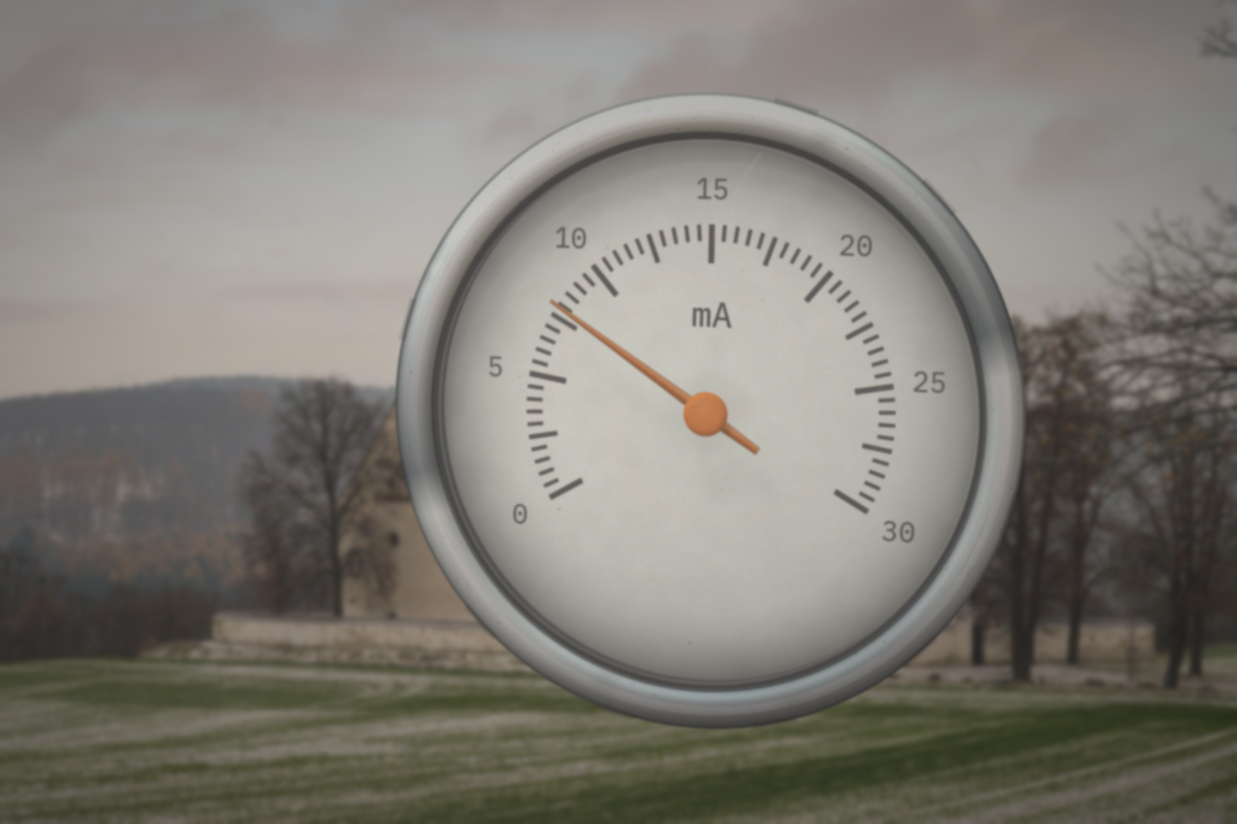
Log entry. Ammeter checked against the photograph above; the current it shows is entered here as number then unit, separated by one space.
8 mA
